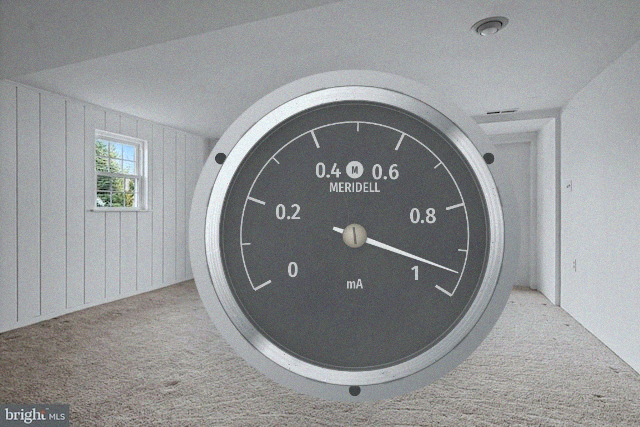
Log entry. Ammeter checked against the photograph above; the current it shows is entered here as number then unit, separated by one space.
0.95 mA
